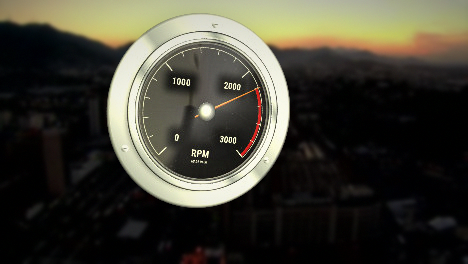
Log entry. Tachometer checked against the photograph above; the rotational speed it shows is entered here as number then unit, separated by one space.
2200 rpm
